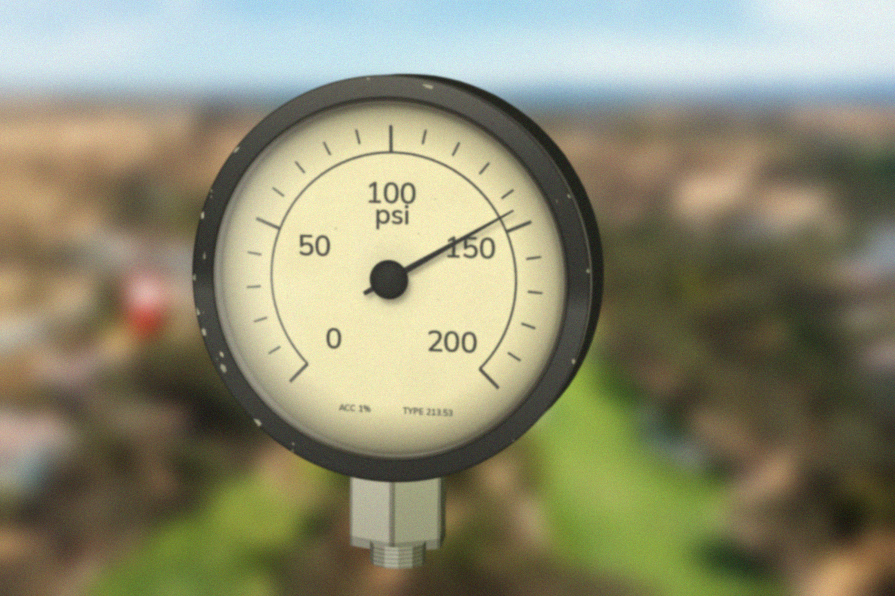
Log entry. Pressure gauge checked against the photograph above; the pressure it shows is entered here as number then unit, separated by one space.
145 psi
